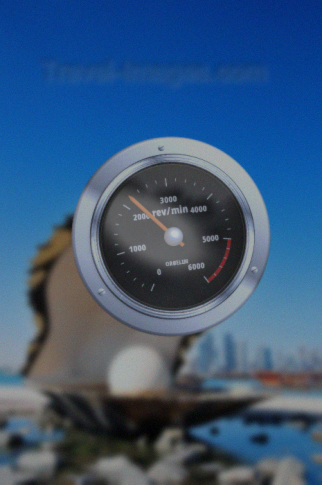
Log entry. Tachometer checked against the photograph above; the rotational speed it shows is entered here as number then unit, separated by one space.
2200 rpm
